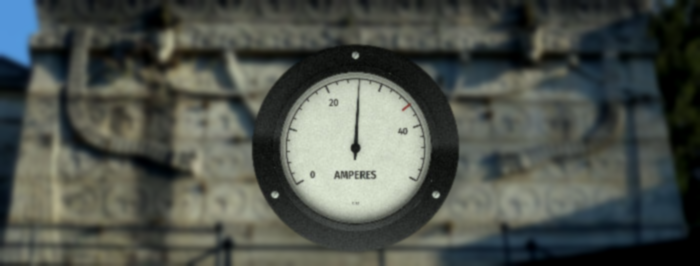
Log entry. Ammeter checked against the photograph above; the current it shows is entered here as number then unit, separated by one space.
26 A
